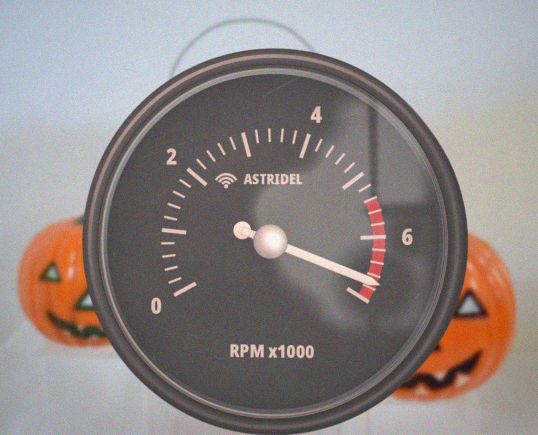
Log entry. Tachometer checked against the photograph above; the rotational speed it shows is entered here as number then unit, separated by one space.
6700 rpm
